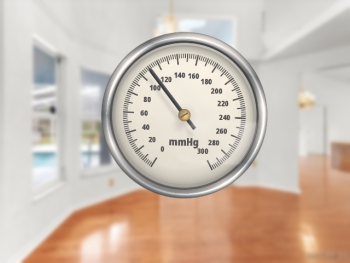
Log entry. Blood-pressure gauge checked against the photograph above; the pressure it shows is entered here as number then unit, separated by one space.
110 mmHg
